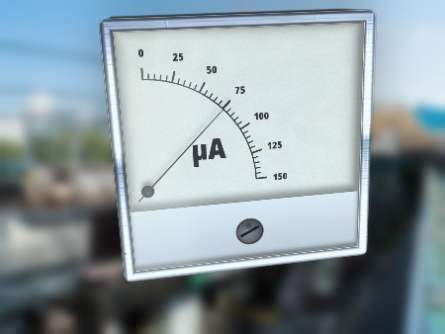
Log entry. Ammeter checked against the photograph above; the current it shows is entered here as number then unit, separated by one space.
75 µA
